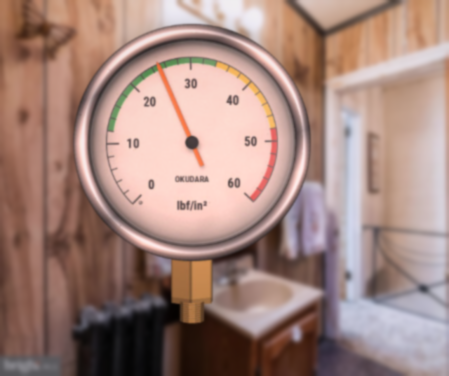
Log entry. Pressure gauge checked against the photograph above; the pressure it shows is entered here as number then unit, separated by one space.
25 psi
